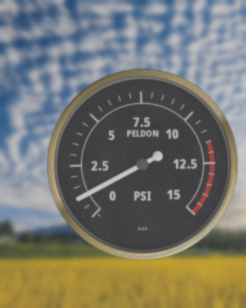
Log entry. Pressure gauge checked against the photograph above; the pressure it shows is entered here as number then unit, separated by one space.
1 psi
